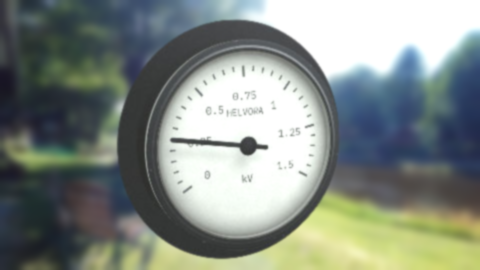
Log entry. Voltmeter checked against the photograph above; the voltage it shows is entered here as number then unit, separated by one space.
0.25 kV
